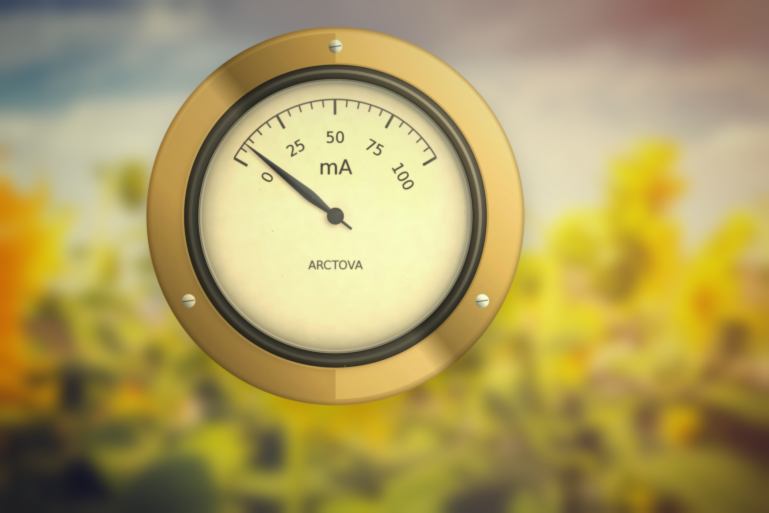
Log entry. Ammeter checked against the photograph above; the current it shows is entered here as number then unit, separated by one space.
7.5 mA
